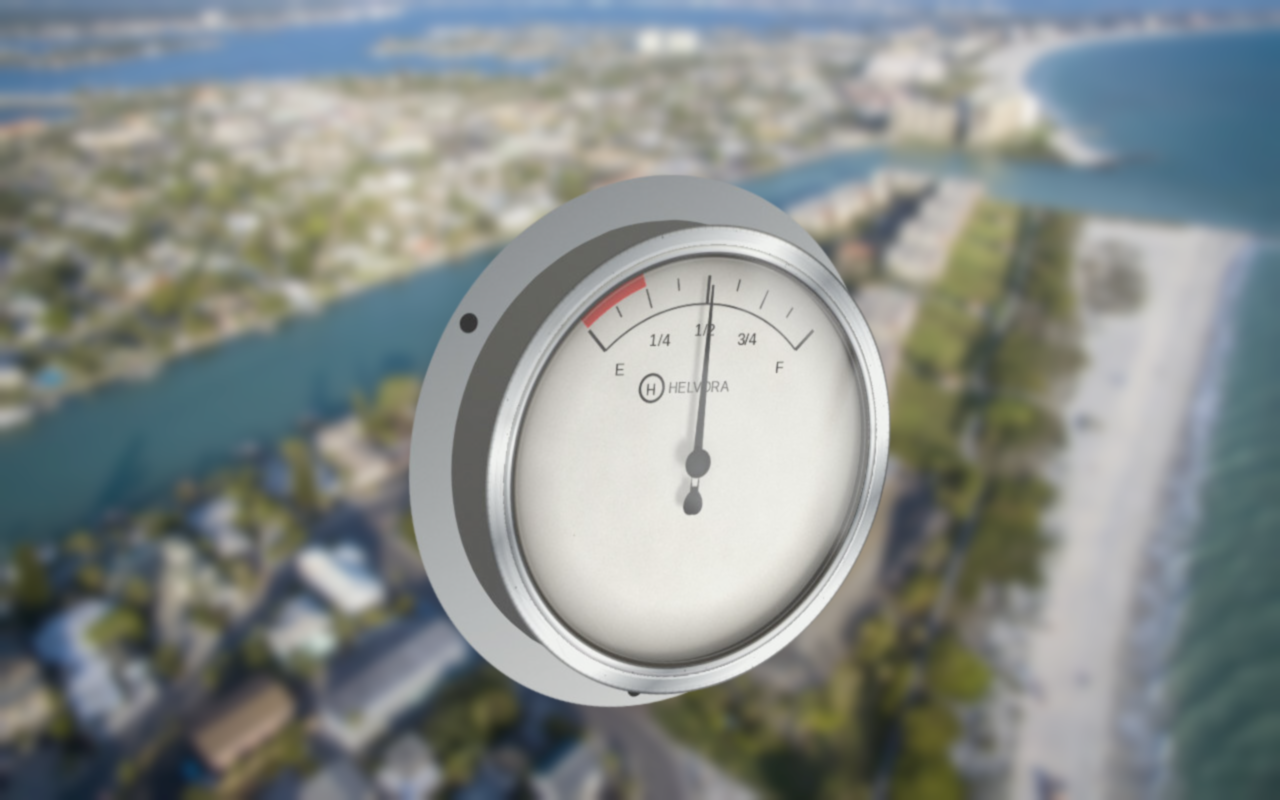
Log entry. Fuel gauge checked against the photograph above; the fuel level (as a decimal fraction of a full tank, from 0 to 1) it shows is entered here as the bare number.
0.5
